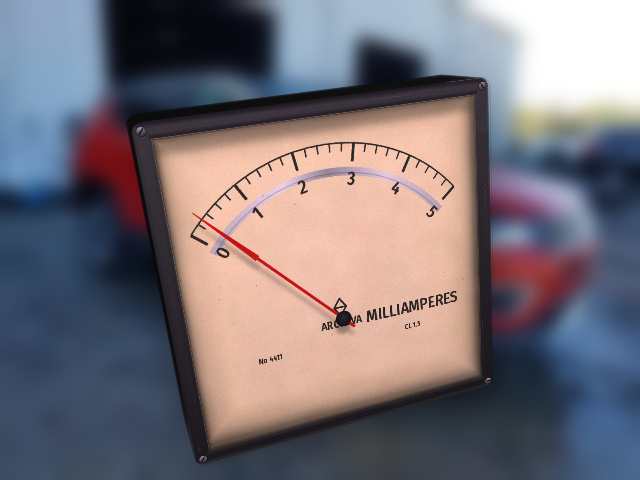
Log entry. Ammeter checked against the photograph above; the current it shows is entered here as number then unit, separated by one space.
0.3 mA
